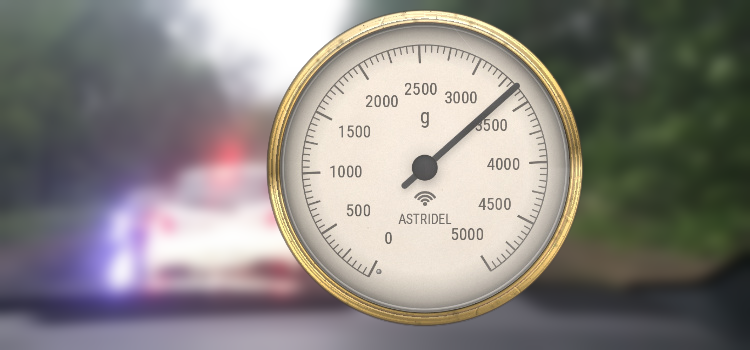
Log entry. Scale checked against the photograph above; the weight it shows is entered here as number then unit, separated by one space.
3350 g
